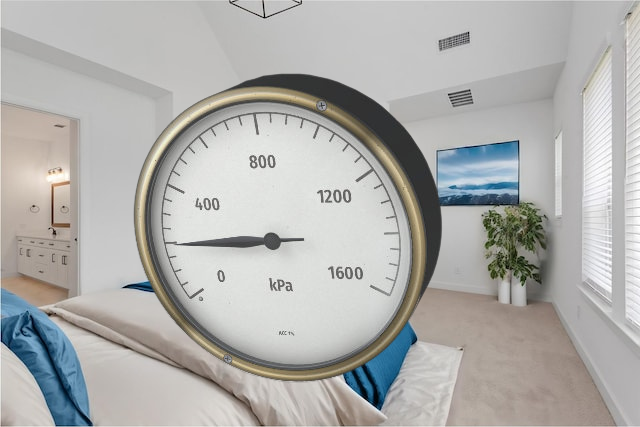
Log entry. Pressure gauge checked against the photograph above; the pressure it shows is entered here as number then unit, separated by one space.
200 kPa
